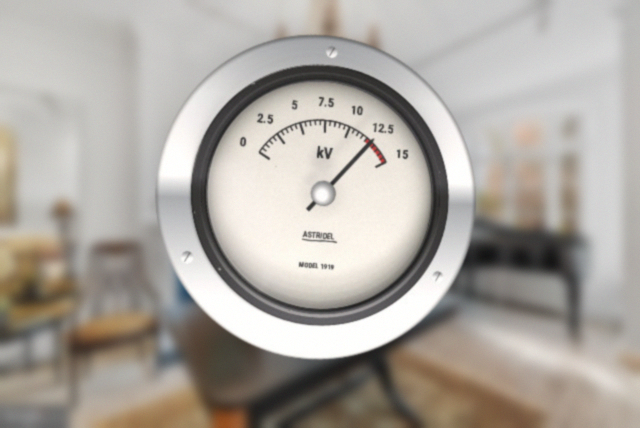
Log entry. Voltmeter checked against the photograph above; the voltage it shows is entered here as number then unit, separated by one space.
12.5 kV
